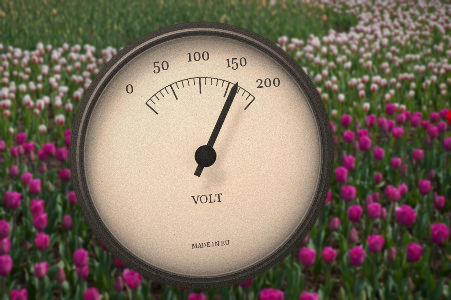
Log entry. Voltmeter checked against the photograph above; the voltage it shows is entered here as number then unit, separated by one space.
160 V
